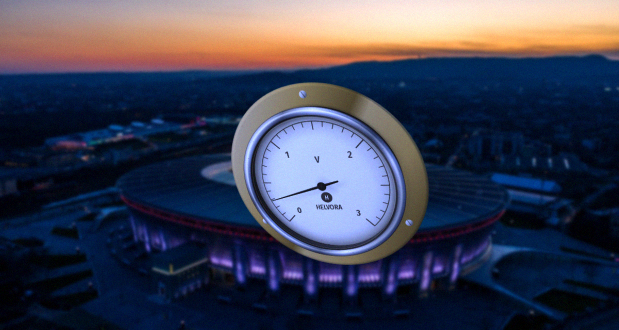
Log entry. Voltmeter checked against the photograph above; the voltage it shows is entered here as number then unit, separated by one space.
0.3 V
